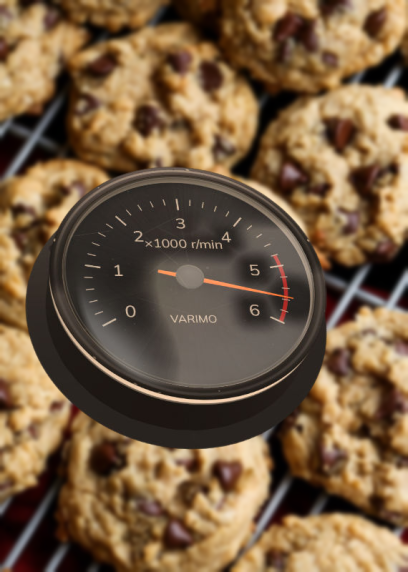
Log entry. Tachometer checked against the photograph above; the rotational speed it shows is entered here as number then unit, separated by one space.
5600 rpm
